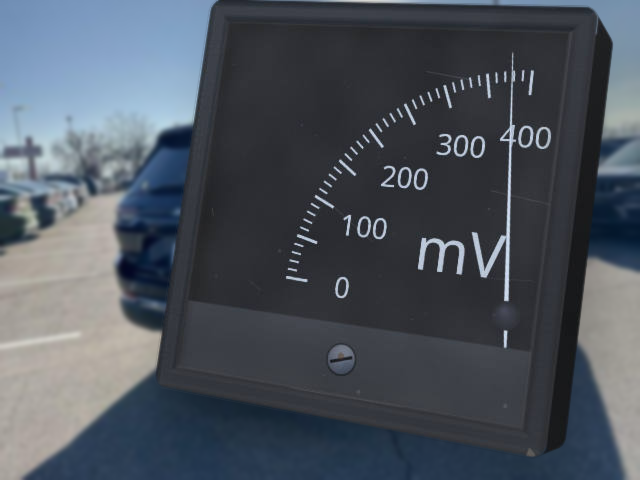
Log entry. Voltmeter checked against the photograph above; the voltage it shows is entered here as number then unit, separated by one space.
380 mV
